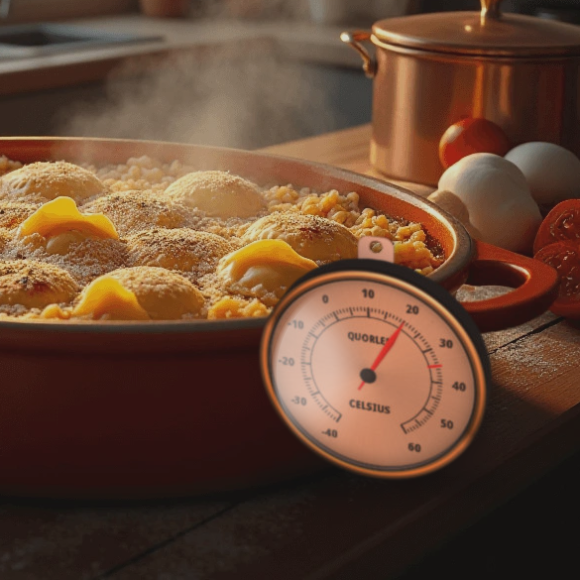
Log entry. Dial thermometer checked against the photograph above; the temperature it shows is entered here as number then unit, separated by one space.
20 °C
